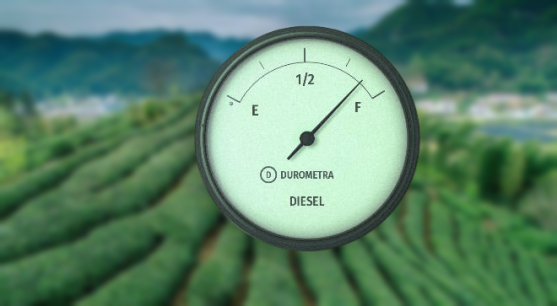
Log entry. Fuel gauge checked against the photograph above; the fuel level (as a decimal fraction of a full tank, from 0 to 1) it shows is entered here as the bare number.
0.875
